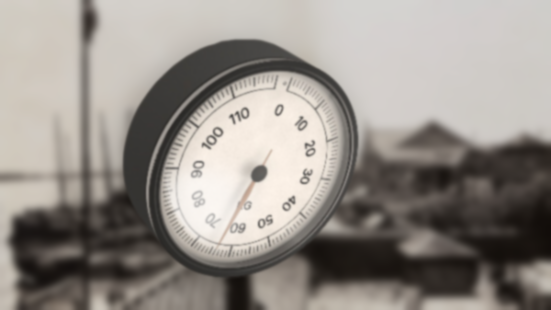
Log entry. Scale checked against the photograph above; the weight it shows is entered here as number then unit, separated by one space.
65 kg
